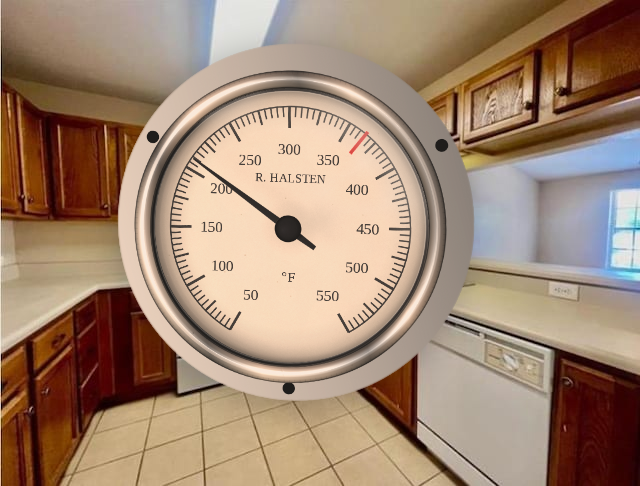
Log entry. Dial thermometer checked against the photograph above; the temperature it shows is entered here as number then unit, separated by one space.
210 °F
